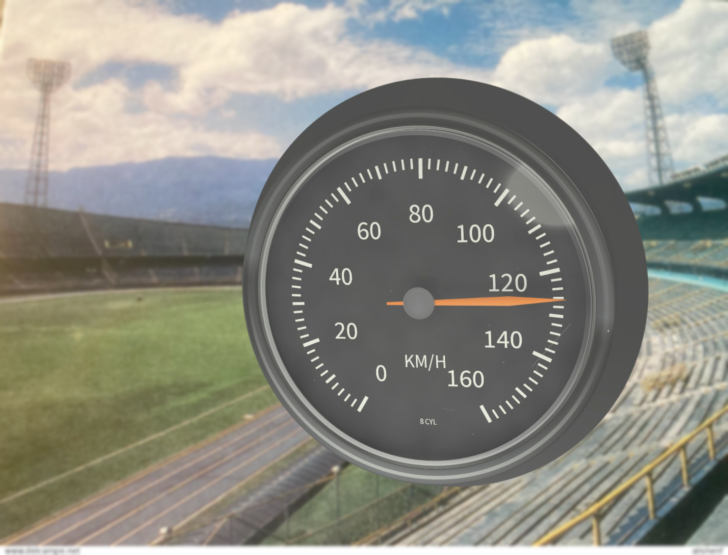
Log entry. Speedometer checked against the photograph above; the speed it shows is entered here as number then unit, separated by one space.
126 km/h
